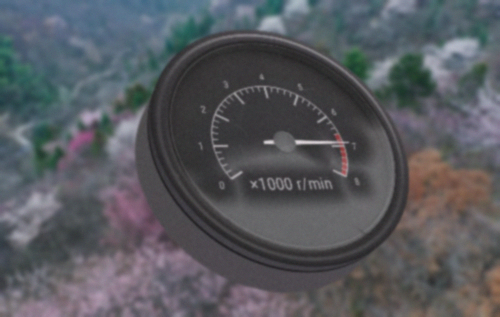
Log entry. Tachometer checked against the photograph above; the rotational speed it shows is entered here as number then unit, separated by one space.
7000 rpm
